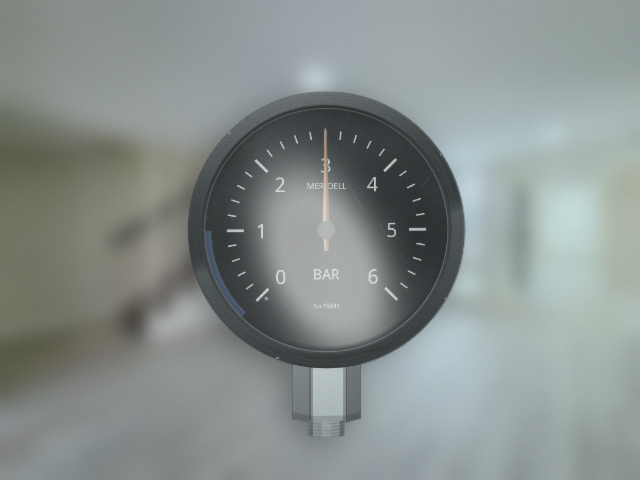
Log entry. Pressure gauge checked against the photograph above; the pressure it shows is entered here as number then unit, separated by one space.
3 bar
